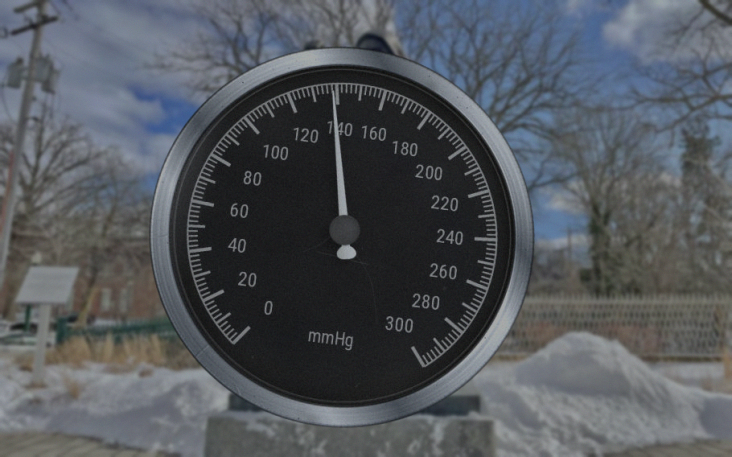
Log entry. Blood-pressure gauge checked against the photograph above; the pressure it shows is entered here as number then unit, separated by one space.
138 mmHg
